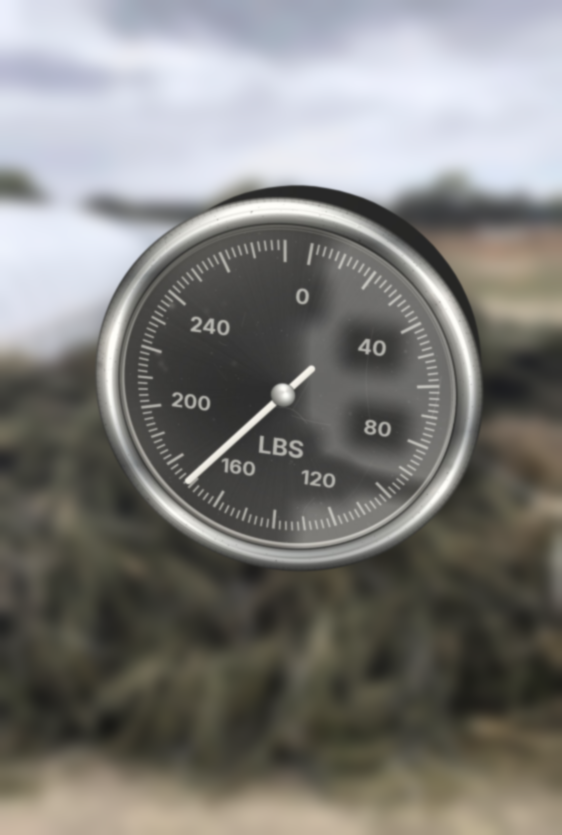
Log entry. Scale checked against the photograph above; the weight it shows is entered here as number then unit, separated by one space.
172 lb
